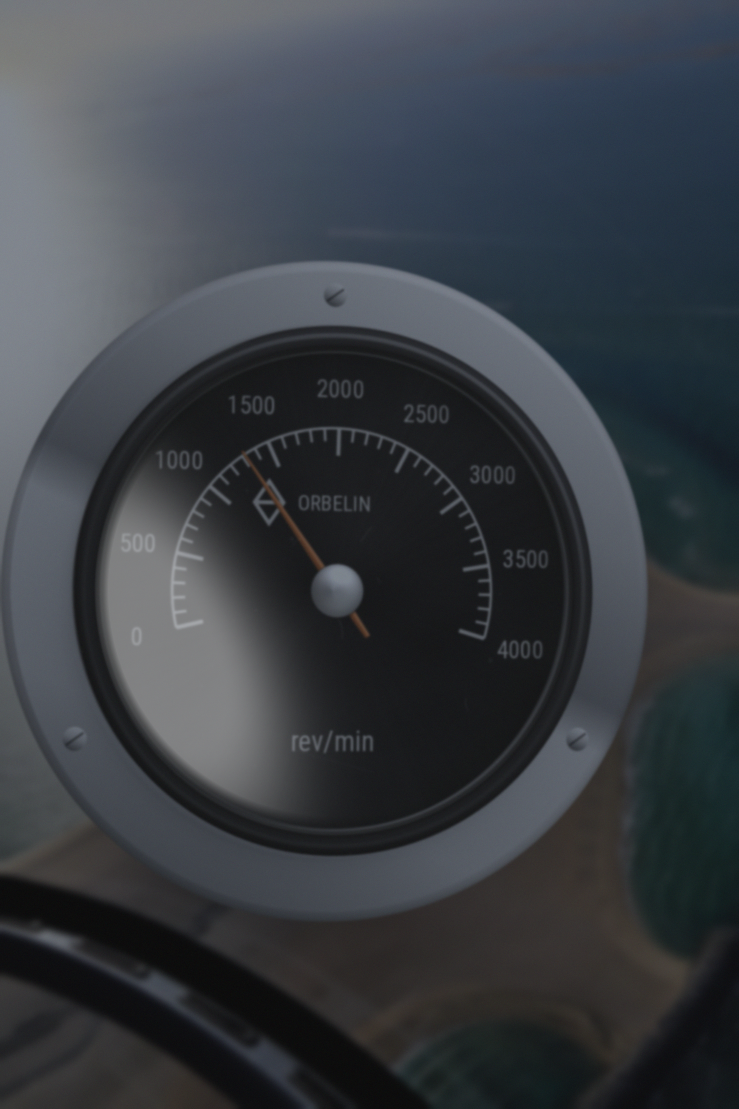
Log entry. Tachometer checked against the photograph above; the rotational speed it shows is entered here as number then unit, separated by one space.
1300 rpm
